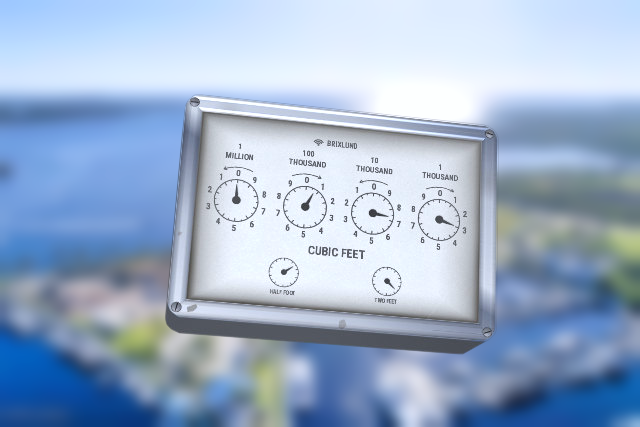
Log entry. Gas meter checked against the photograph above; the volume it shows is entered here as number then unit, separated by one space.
7300 ft³
